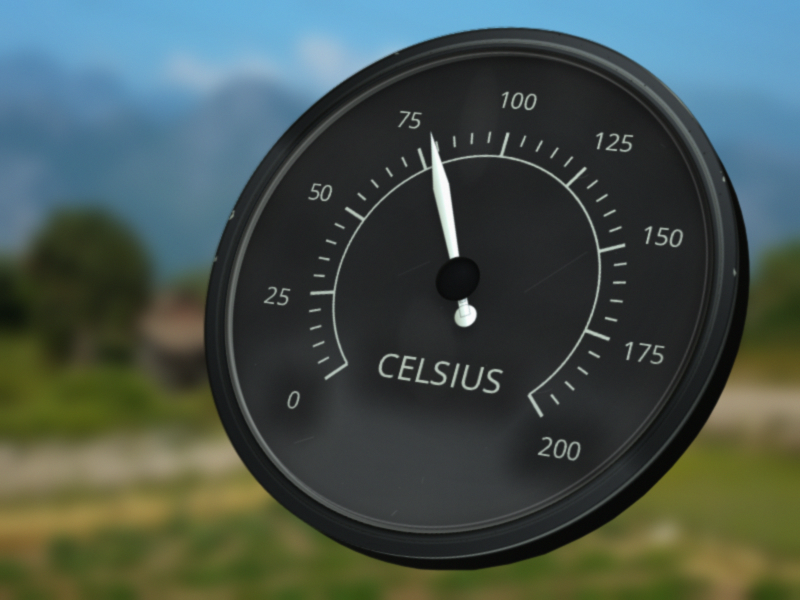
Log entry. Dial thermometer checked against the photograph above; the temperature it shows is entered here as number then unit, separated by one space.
80 °C
